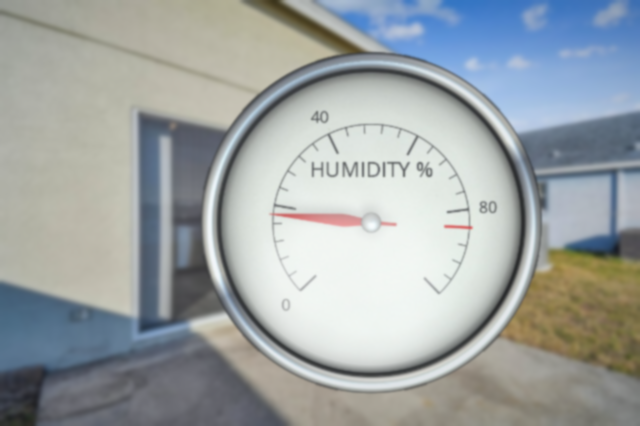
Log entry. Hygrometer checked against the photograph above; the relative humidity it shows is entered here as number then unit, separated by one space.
18 %
